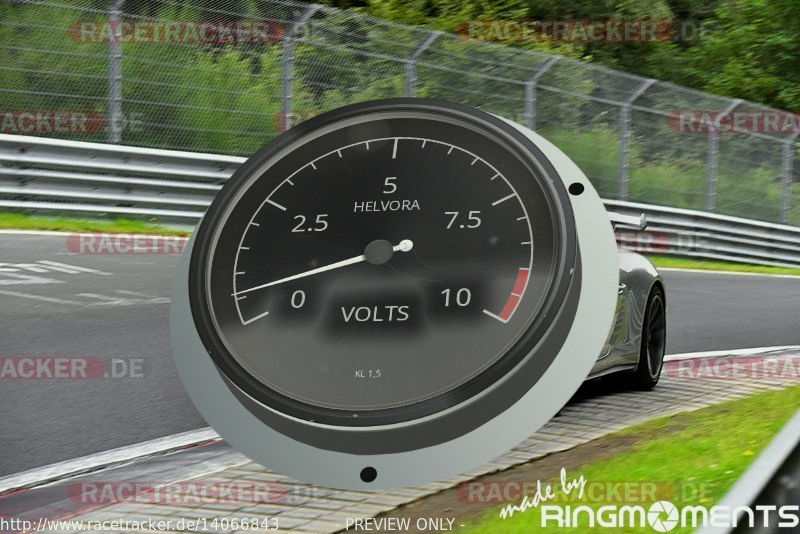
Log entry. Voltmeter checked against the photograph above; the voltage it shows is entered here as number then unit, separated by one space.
0.5 V
